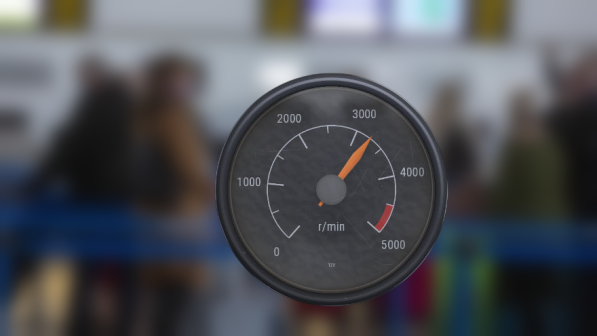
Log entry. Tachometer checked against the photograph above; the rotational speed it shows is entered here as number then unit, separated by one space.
3250 rpm
